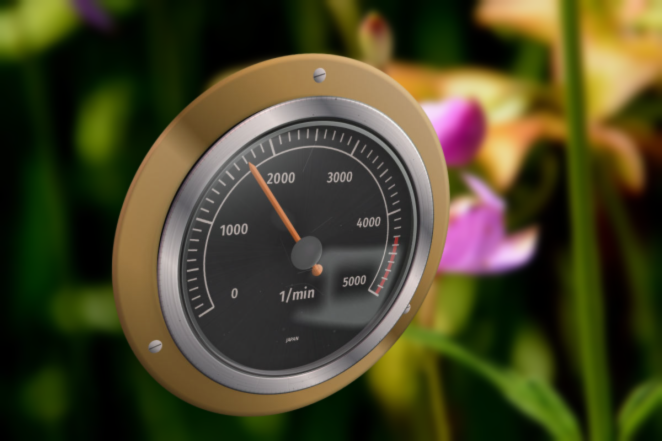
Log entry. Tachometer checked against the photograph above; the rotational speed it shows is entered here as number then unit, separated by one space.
1700 rpm
